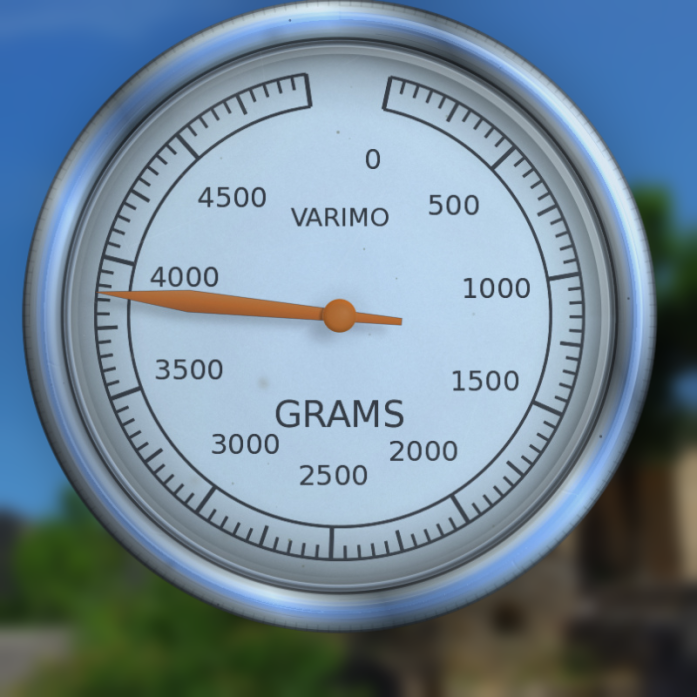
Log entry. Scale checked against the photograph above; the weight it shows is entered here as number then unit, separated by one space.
3875 g
